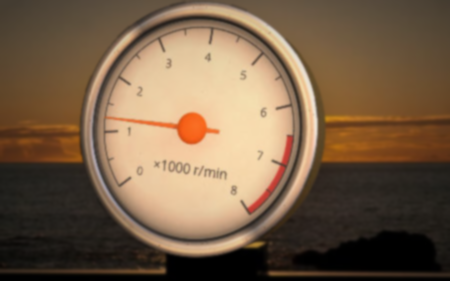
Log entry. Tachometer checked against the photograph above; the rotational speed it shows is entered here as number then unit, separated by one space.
1250 rpm
